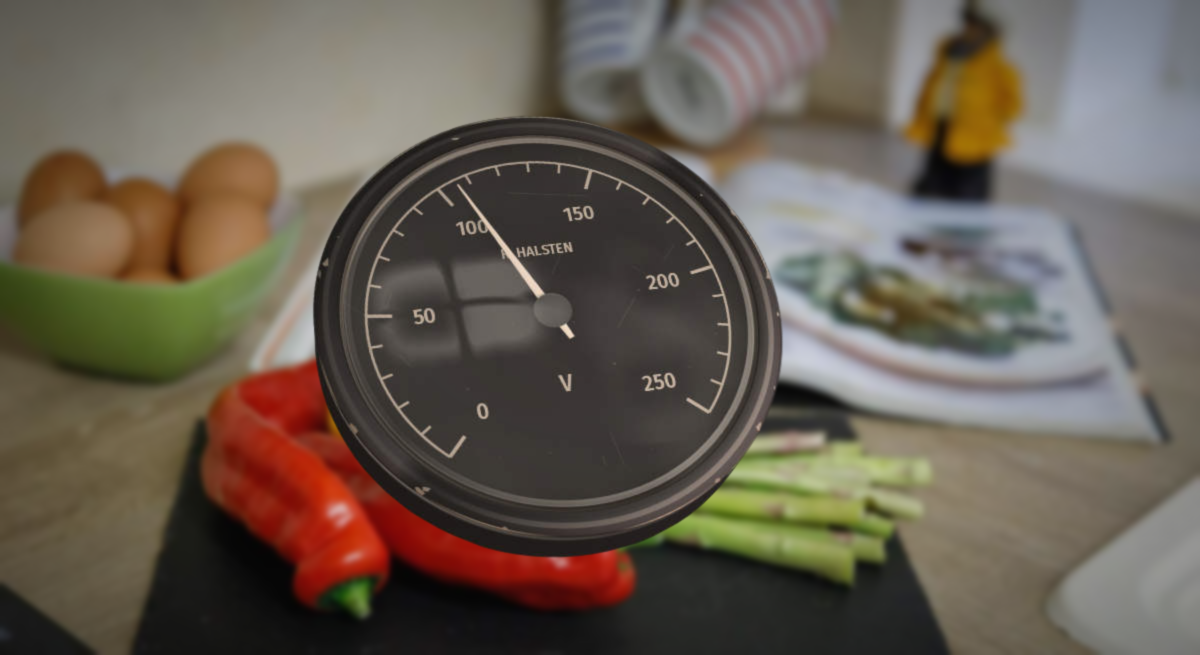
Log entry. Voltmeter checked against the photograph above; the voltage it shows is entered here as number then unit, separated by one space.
105 V
